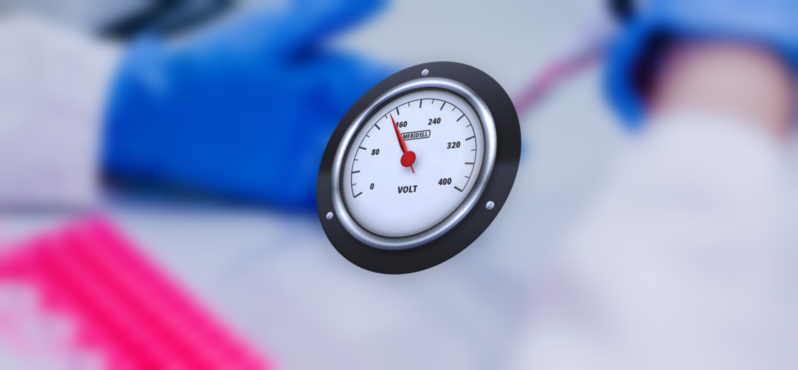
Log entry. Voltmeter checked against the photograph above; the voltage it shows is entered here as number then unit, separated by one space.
150 V
